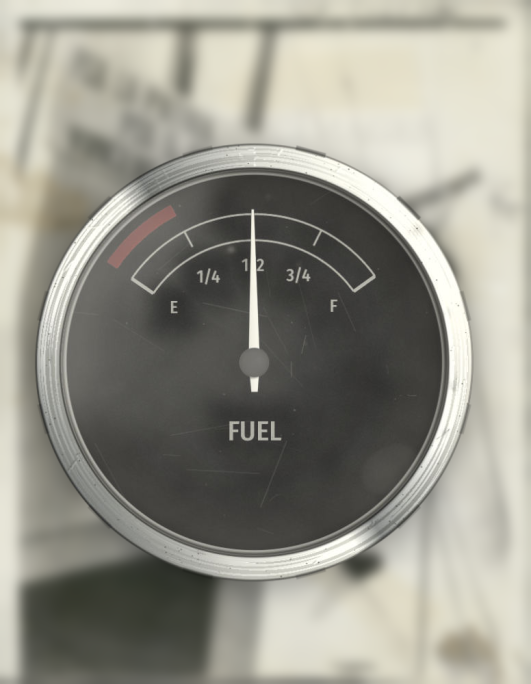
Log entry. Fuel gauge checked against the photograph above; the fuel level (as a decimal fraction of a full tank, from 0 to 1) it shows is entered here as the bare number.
0.5
